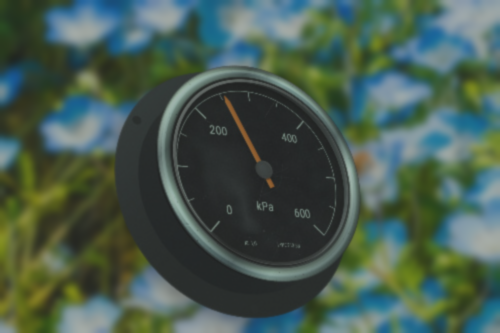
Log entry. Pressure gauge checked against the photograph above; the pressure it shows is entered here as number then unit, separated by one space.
250 kPa
